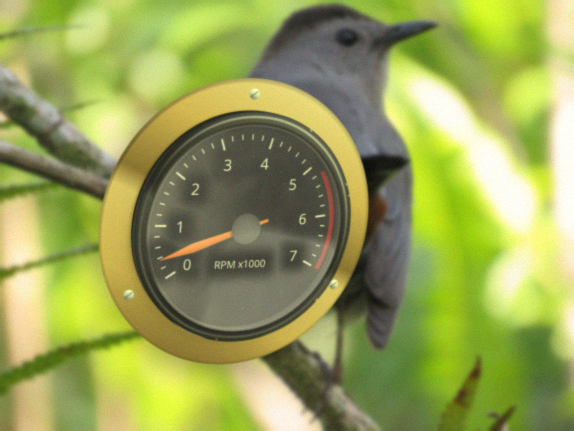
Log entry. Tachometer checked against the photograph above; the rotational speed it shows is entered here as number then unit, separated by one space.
400 rpm
